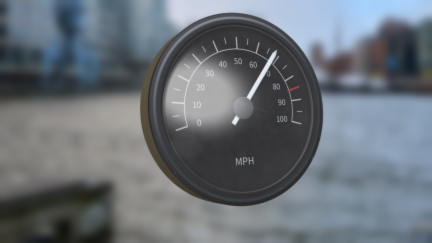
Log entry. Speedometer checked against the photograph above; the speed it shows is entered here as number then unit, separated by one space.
67.5 mph
